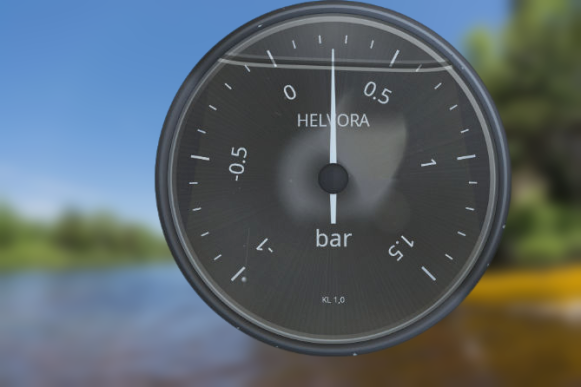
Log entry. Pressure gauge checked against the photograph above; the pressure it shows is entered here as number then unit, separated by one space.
0.25 bar
